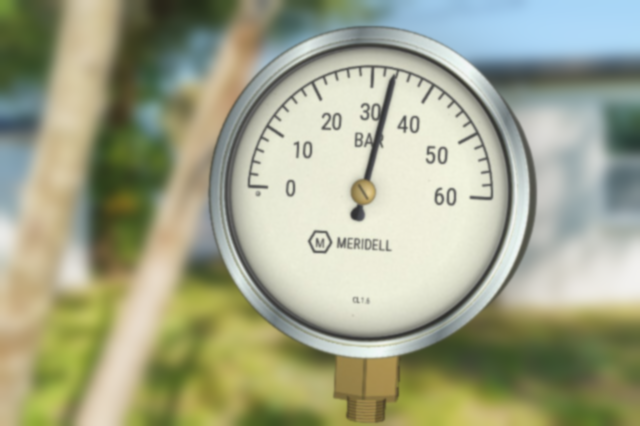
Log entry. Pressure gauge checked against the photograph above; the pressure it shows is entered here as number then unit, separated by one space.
34 bar
